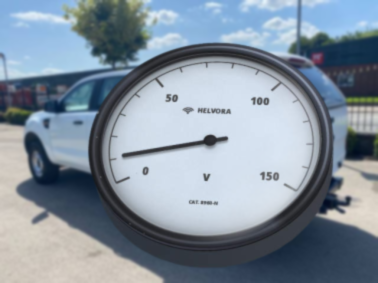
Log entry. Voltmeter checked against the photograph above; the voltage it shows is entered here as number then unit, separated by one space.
10 V
